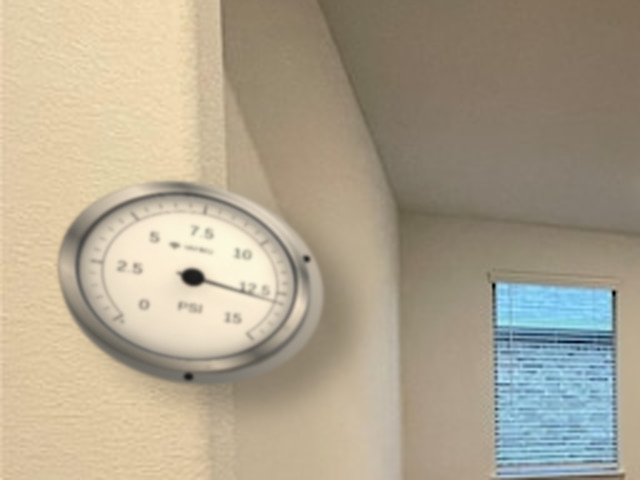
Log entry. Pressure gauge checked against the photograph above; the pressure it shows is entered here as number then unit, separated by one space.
13 psi
